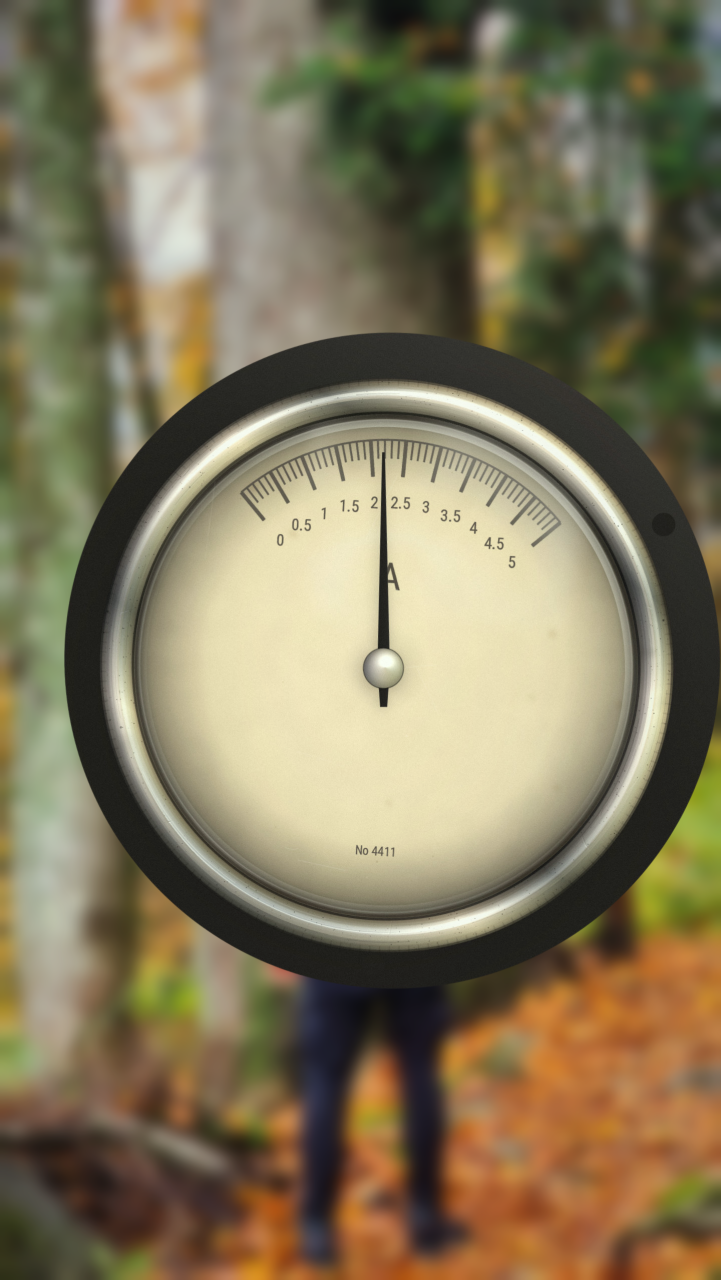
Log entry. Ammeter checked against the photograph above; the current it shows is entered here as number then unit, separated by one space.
2.2 A
